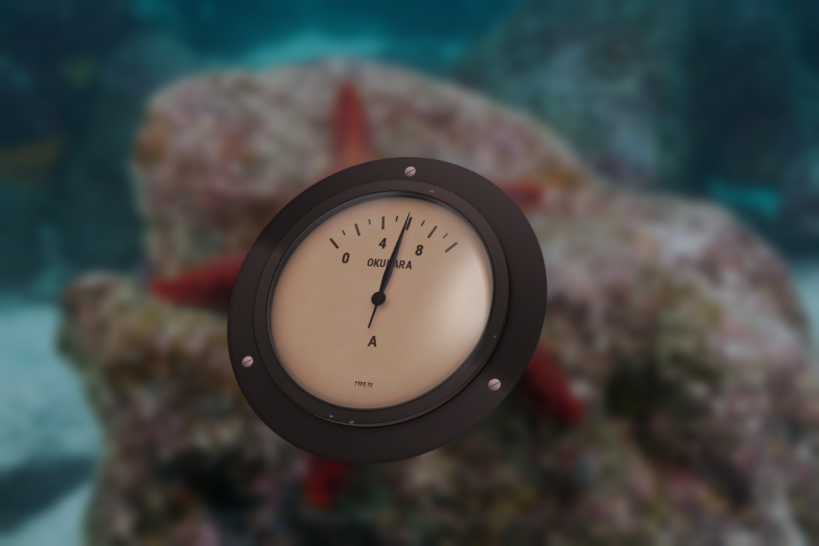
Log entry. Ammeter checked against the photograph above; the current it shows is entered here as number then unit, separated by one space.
6 A
